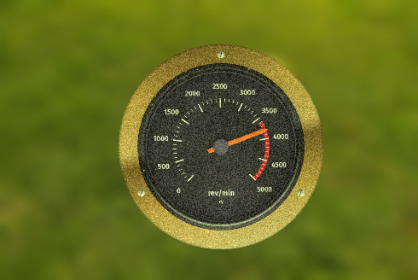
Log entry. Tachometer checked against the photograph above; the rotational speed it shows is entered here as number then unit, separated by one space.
3800 rpm
